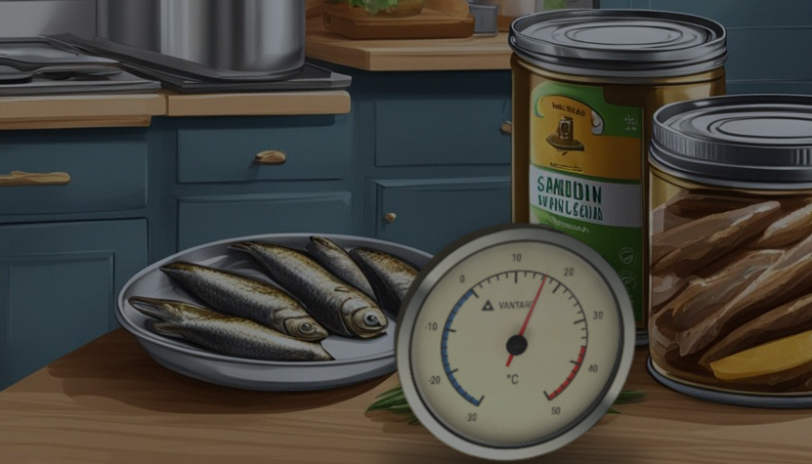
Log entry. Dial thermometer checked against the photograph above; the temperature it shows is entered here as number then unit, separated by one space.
16 °C
